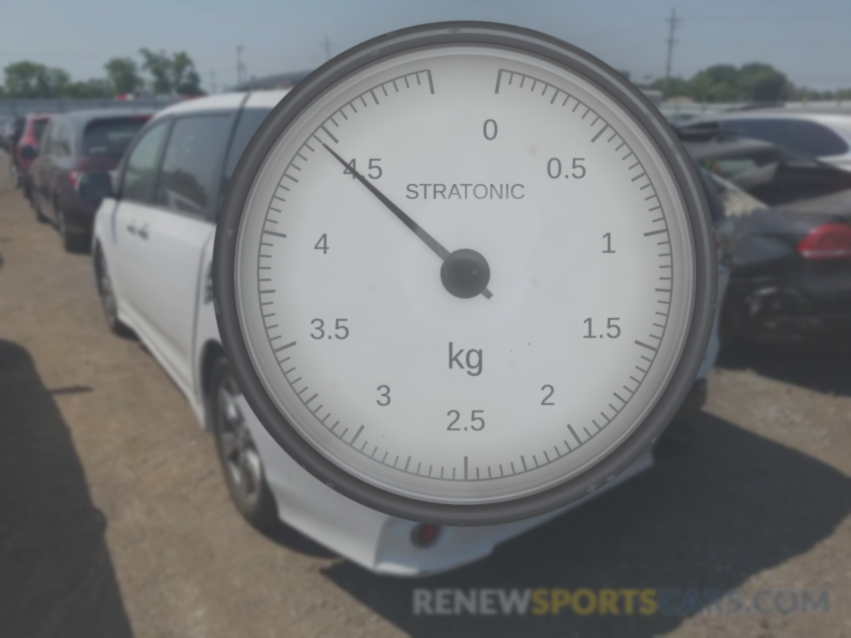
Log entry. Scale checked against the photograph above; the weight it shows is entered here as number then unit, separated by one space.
4.45 kg
